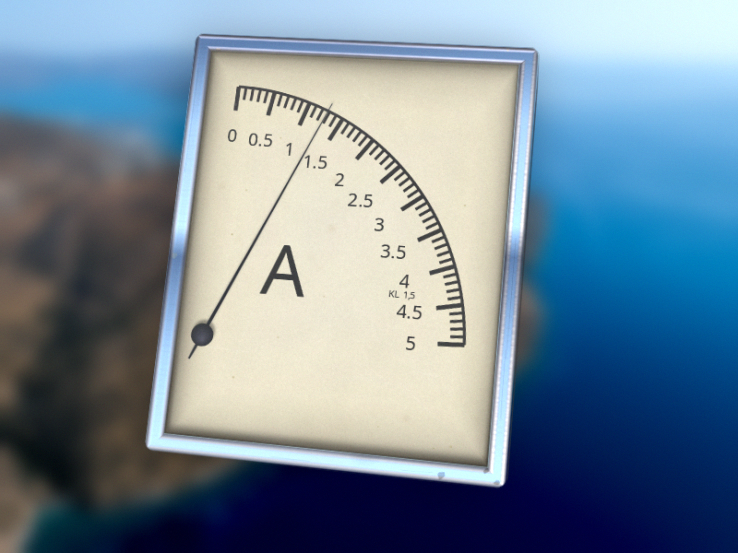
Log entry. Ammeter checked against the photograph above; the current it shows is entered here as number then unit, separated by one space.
1.3 A
